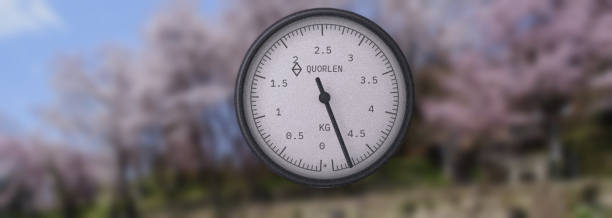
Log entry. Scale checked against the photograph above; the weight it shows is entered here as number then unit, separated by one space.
4.8 kg
